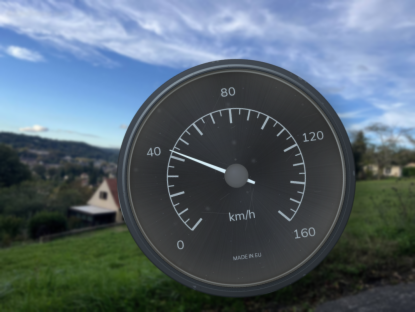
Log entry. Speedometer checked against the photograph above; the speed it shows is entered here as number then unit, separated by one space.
42.5 km/h
